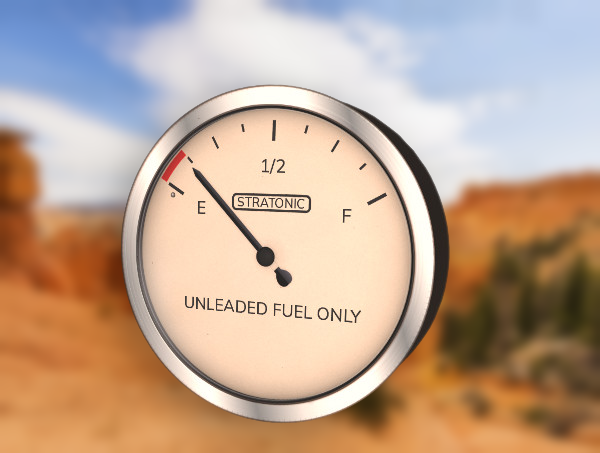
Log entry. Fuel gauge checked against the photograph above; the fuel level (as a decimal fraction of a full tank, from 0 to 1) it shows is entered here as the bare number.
0.125
